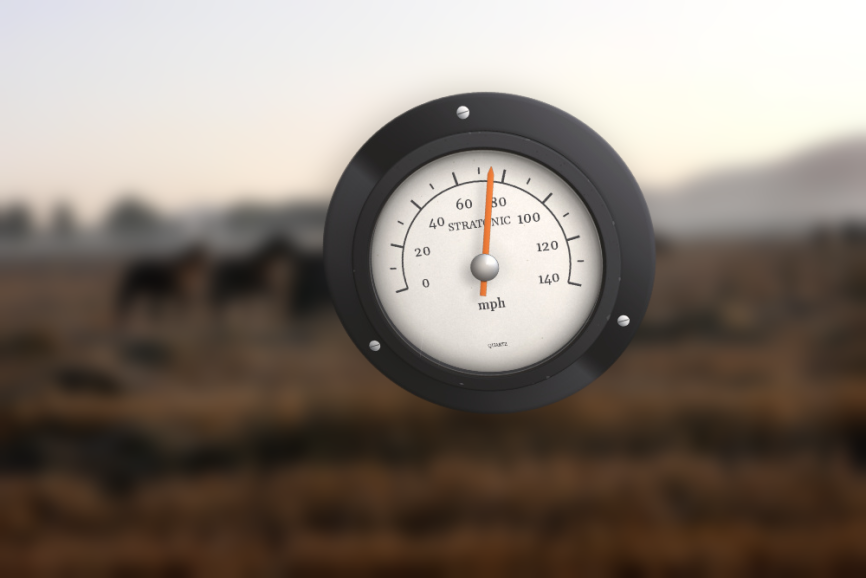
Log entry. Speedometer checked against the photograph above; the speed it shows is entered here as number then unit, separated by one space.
75 mph
